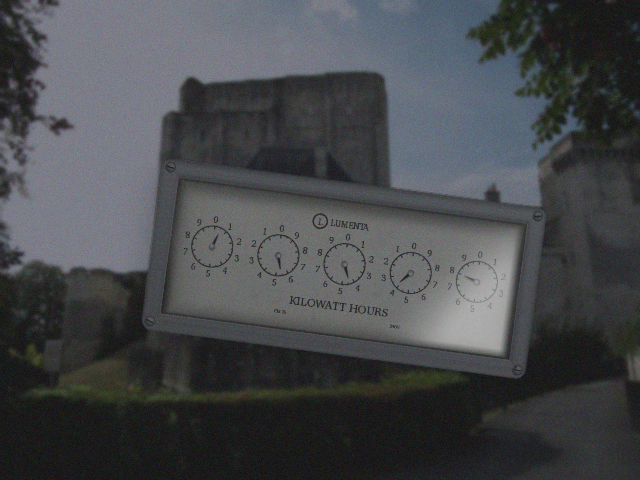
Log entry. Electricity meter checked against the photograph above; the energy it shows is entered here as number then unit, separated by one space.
5438 kWh
